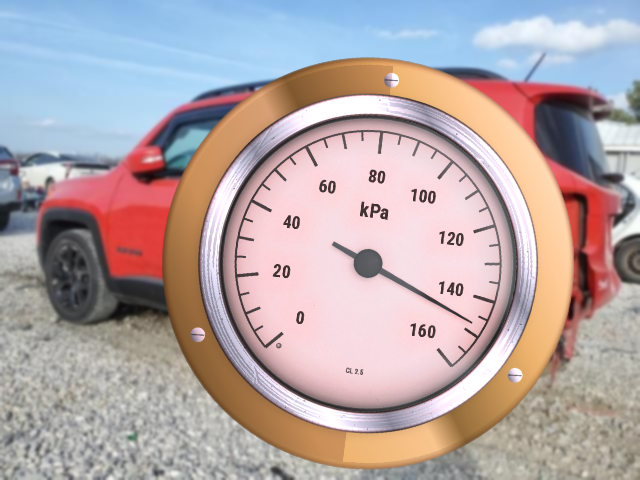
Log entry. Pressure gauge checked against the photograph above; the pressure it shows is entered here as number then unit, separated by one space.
147.5 kPa
